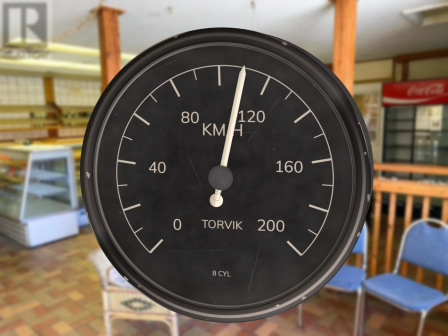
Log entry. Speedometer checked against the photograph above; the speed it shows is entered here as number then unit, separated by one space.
110 km/h
